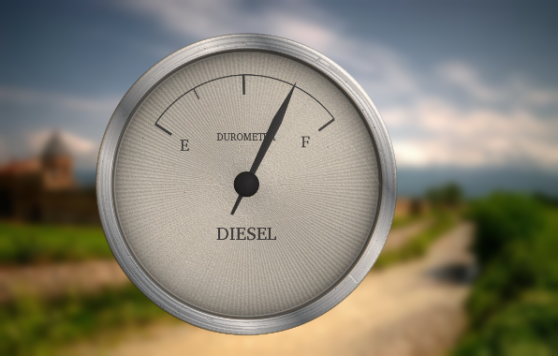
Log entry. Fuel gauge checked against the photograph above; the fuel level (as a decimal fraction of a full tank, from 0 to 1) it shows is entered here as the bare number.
0.75
